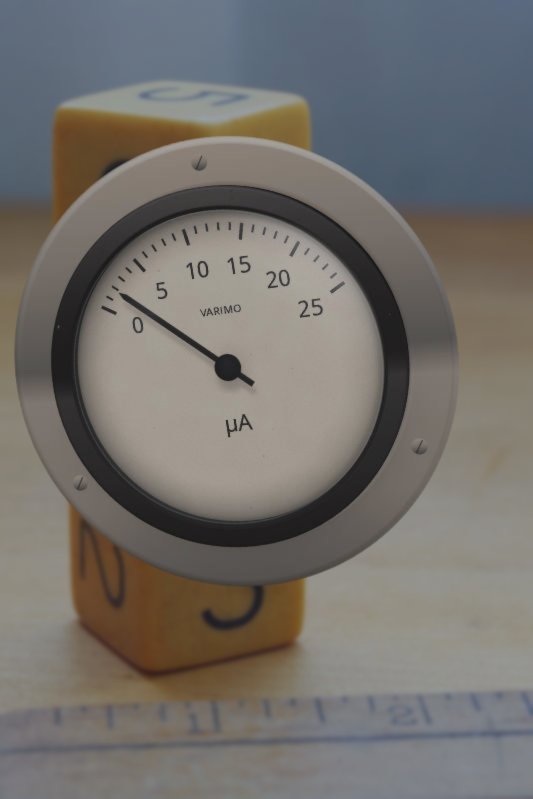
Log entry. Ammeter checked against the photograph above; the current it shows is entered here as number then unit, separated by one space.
2 µA
